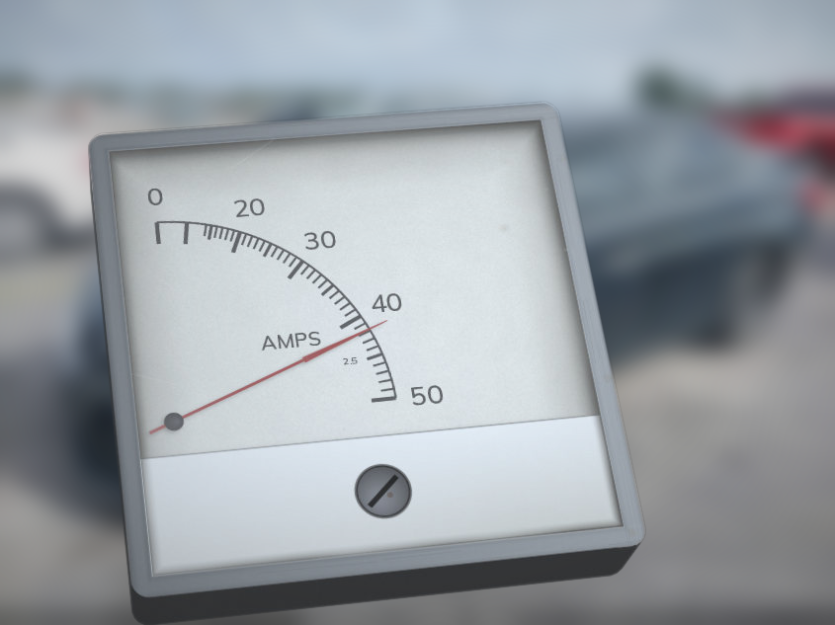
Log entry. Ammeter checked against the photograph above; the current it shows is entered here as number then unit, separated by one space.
42 A
